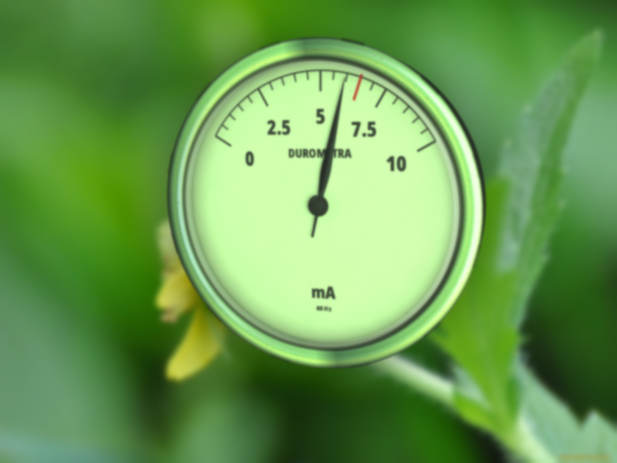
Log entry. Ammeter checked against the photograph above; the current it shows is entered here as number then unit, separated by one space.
6 mA
